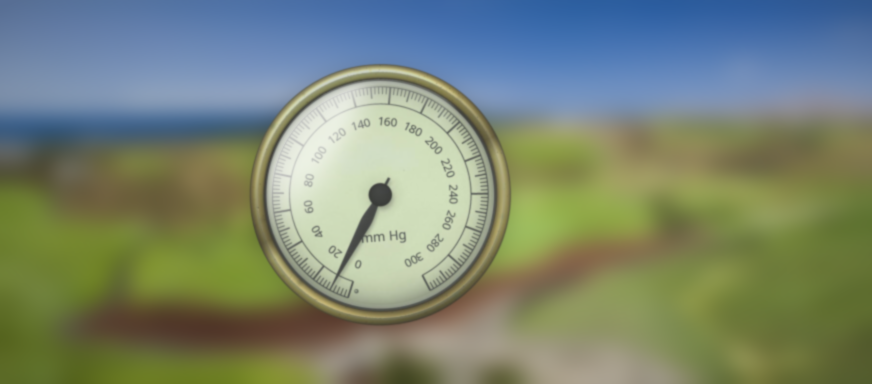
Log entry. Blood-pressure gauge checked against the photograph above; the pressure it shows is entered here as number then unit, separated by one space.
10 mmHg
